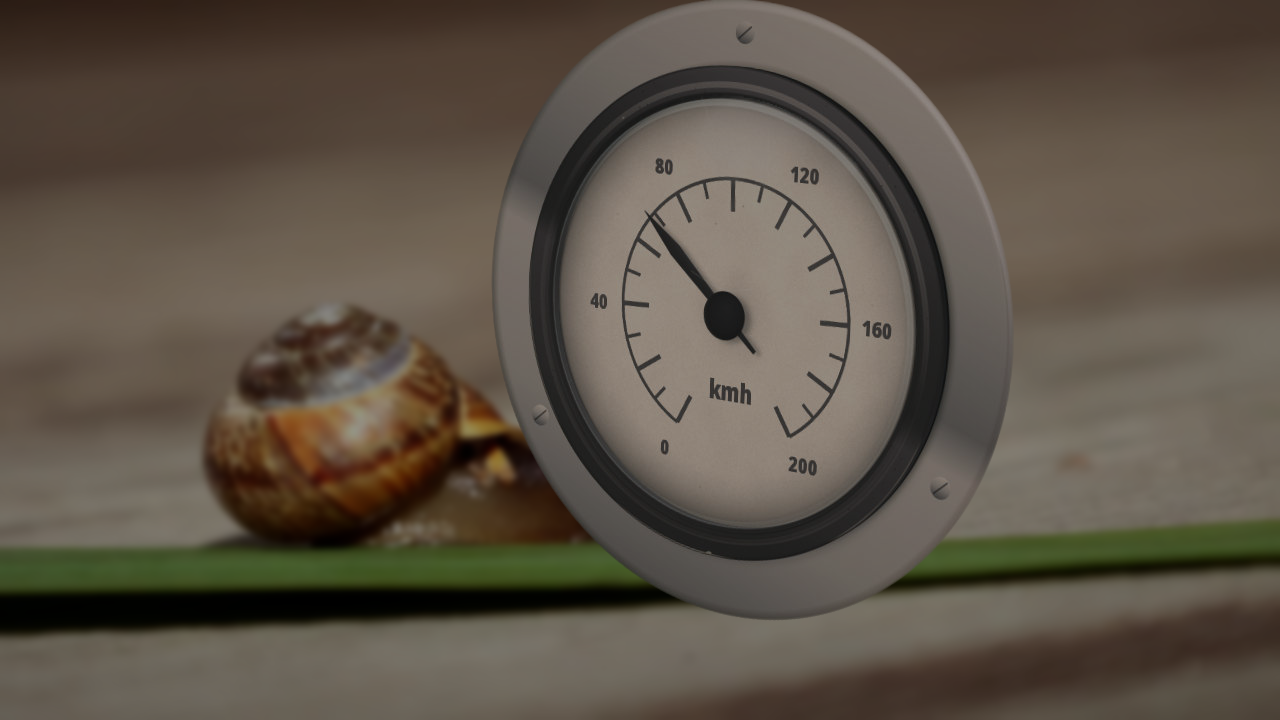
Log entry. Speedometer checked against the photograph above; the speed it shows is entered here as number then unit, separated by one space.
70 km/h
